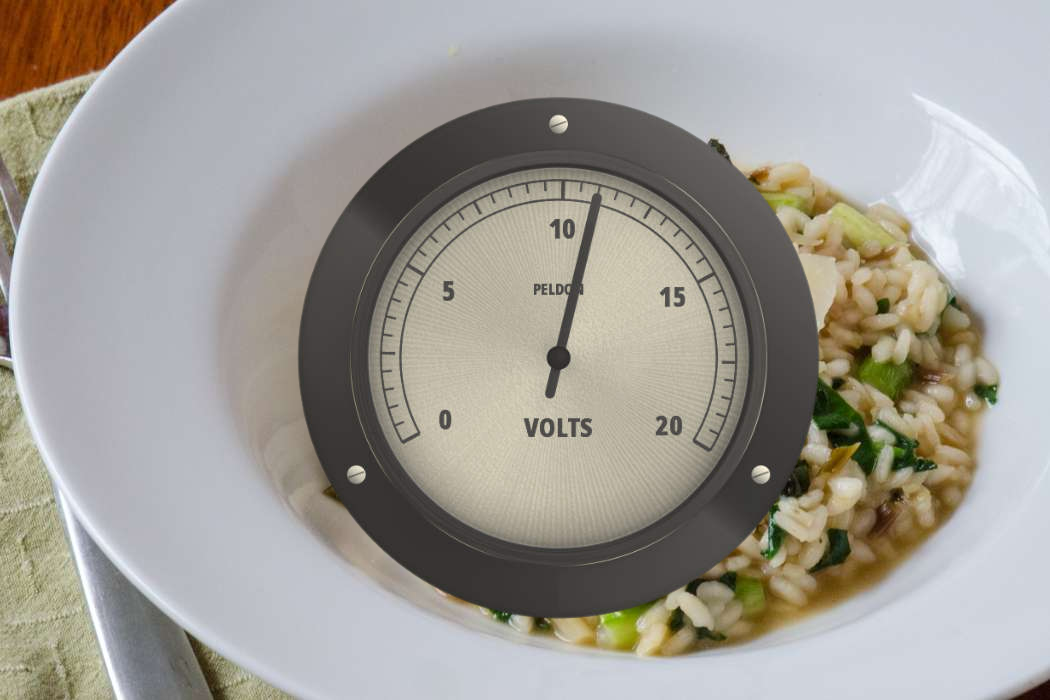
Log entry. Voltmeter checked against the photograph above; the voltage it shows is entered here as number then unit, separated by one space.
11 V
